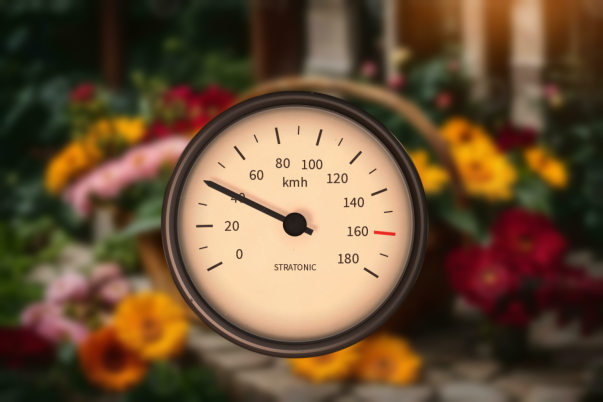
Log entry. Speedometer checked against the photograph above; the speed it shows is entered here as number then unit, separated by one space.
40 km/h
